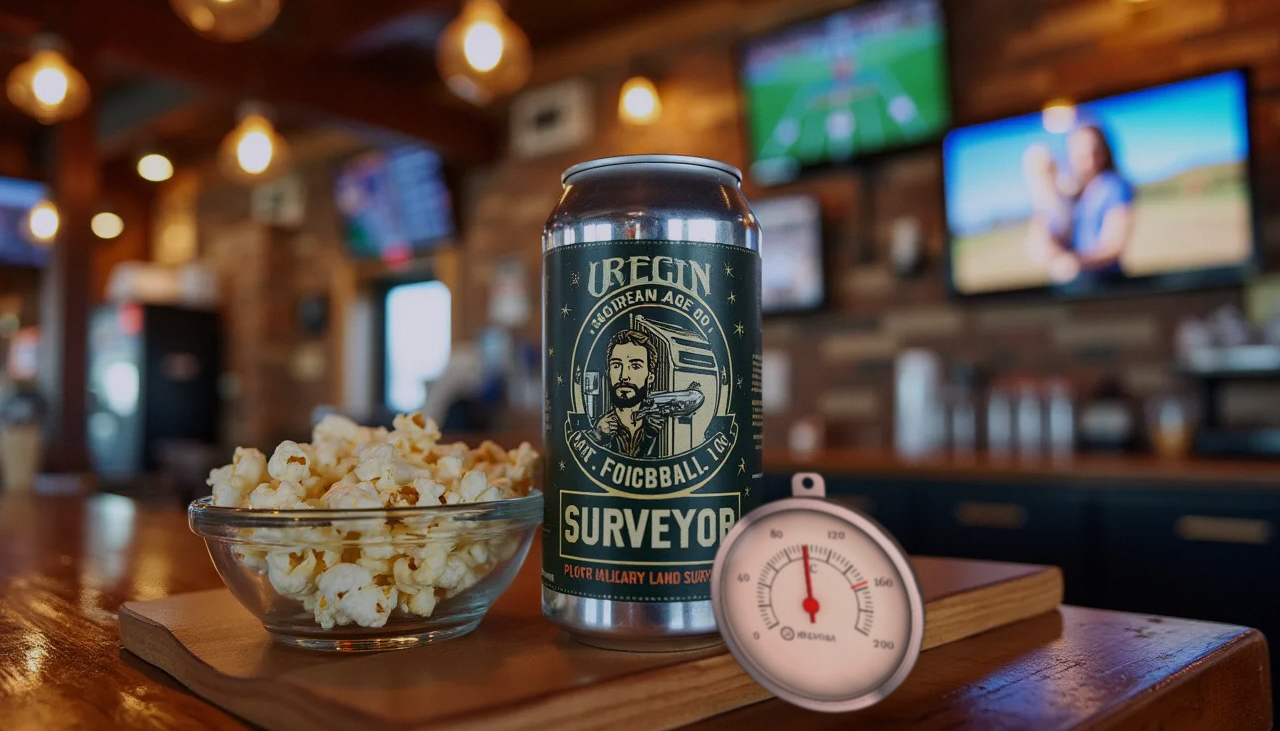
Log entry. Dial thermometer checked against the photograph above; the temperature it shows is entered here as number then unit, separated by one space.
100 °C
